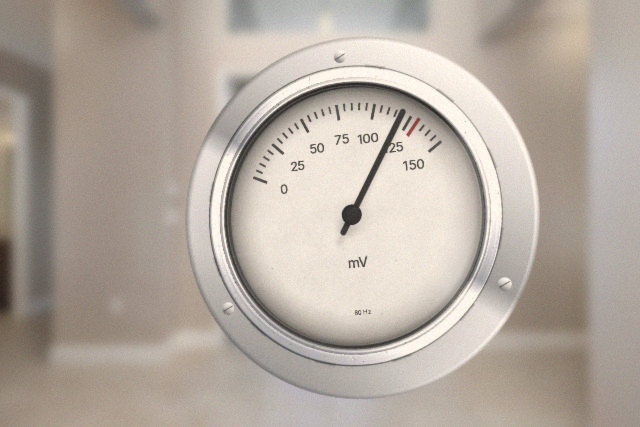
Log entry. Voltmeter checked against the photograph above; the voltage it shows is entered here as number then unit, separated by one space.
120 mV
